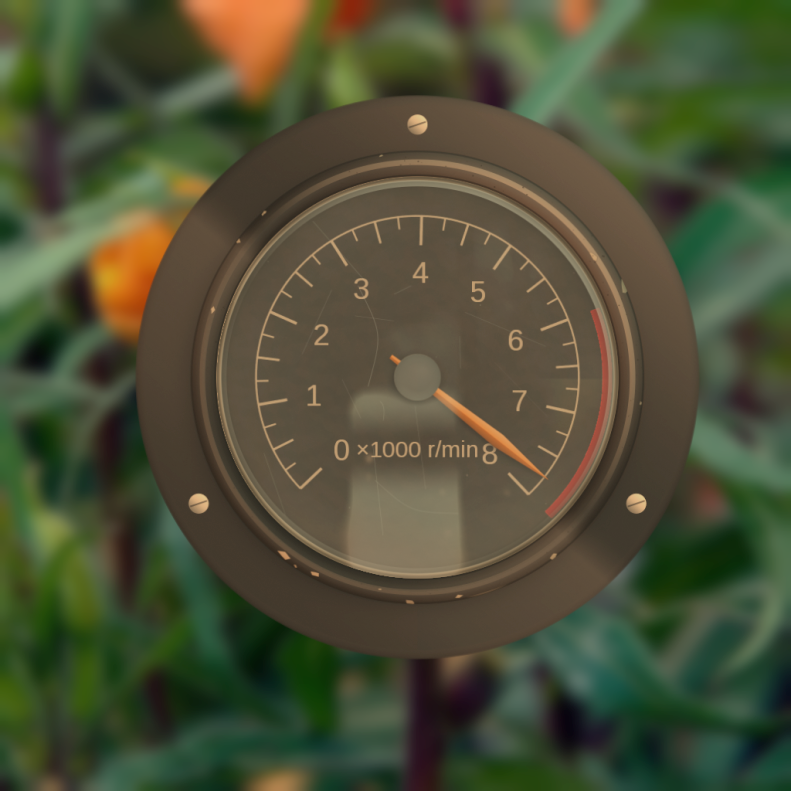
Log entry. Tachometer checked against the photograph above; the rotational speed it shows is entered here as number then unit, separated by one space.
7750 rpm
